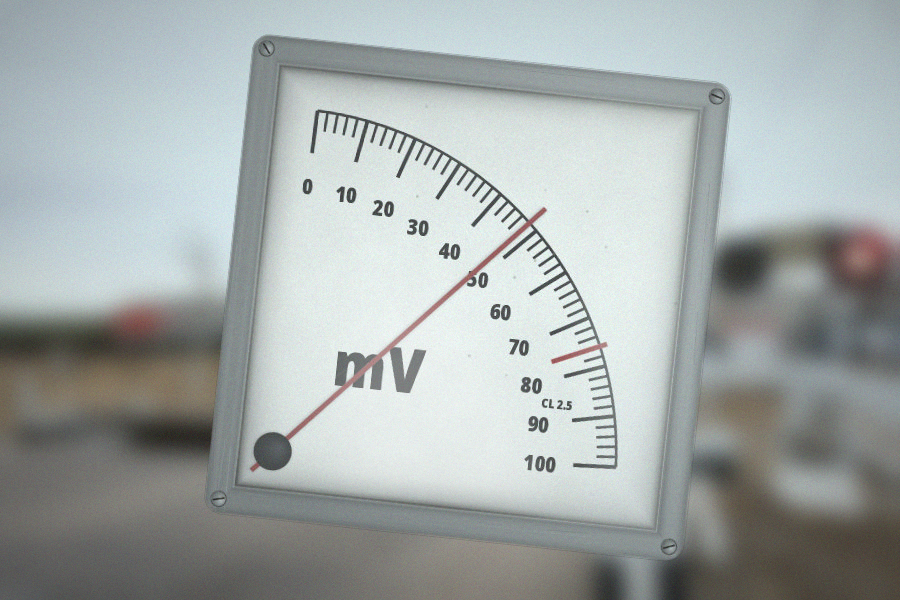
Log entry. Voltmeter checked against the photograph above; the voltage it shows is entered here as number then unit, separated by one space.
48 mV
